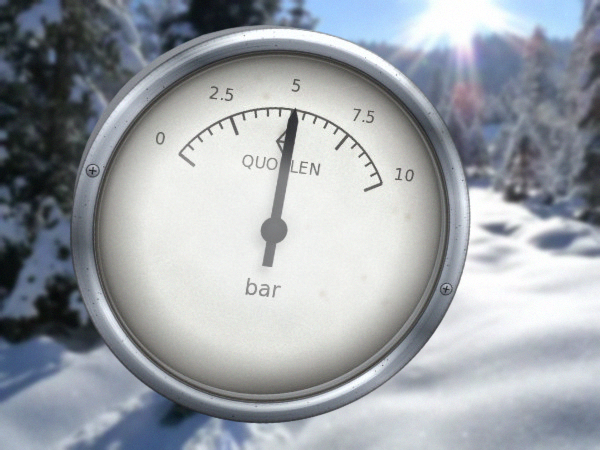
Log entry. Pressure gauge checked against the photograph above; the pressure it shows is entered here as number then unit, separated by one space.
5 bar
